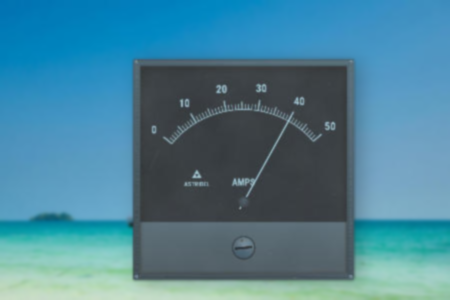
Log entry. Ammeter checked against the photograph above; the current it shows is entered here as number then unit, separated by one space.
40 A
